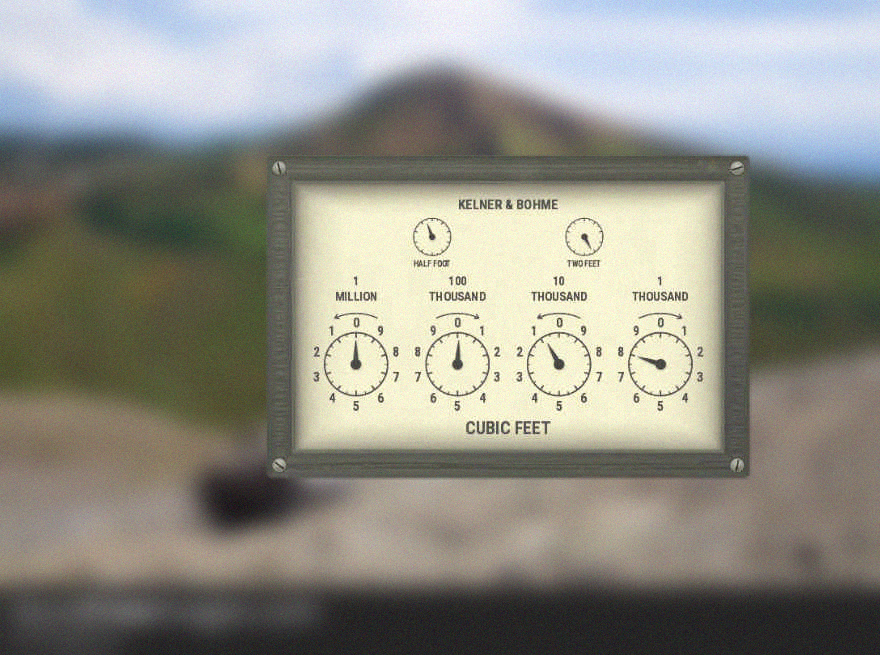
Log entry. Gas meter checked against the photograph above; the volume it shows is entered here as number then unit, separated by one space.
800 ft³
